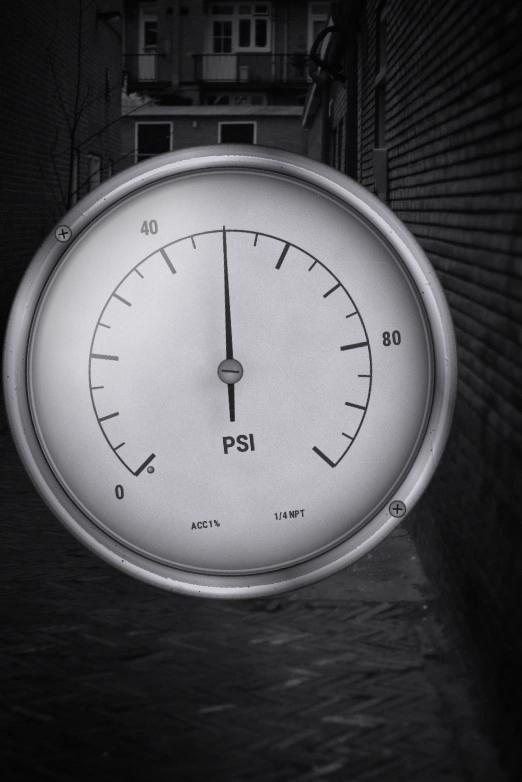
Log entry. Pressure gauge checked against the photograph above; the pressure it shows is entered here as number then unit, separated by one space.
50 psi
